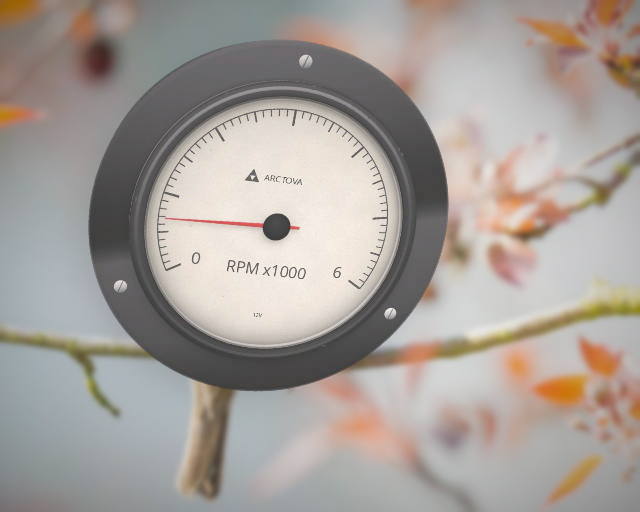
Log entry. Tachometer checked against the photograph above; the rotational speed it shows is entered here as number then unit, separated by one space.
700 rpm
